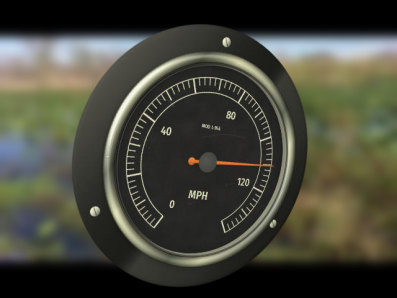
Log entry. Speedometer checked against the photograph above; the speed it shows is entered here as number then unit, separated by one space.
110 mph
